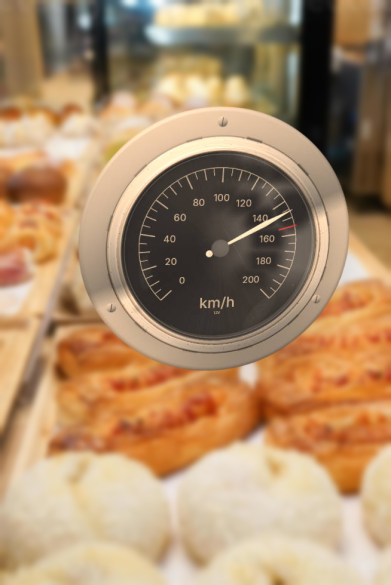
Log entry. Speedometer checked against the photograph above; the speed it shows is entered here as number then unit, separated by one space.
145 km/h
